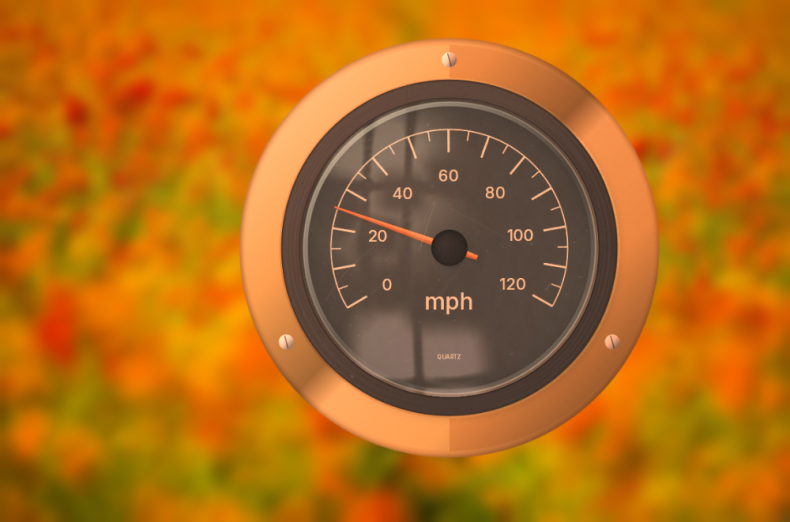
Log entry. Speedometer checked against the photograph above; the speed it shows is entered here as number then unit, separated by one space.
25 mph
